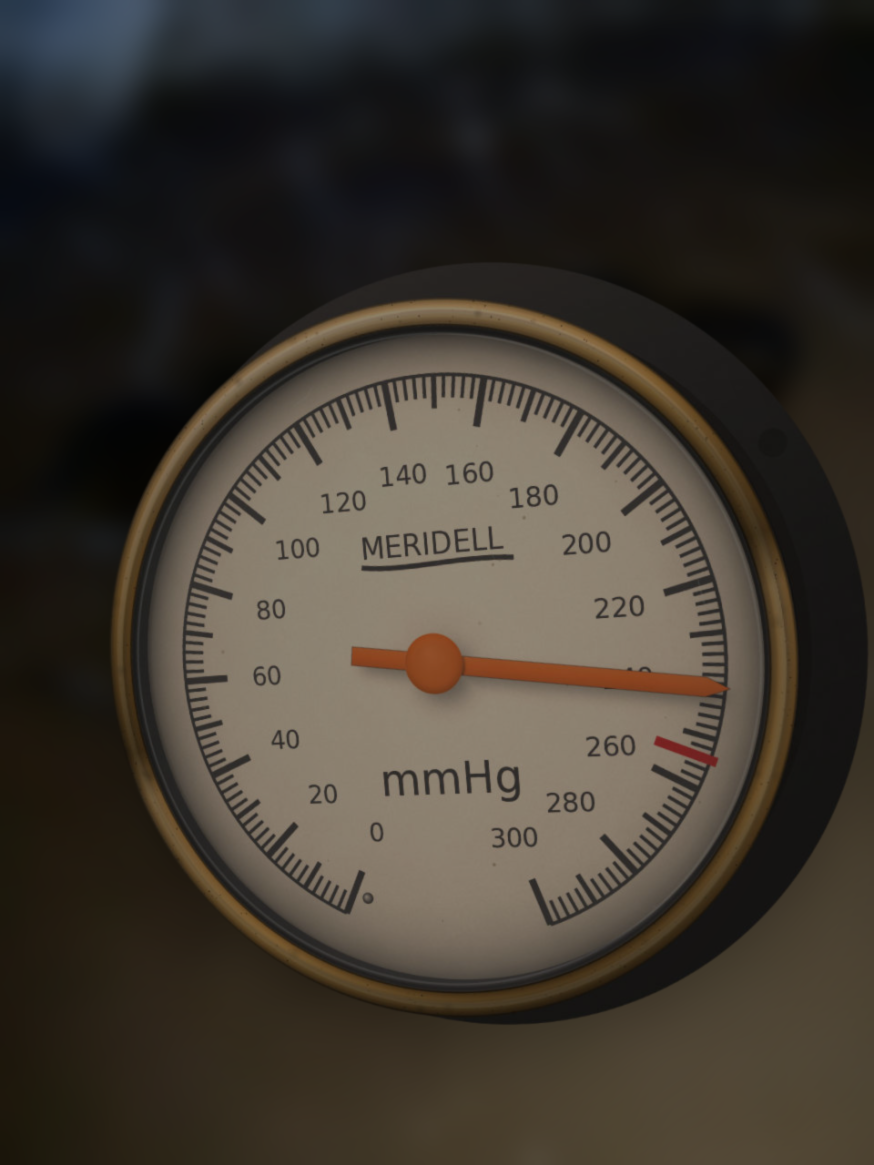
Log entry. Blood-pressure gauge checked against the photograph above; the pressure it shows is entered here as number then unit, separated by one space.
240 mmHg
